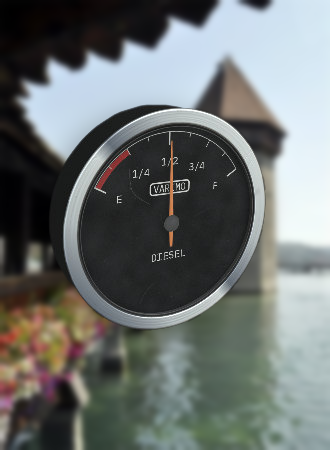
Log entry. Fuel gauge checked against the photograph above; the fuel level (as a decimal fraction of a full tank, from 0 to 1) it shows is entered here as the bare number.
0.5
